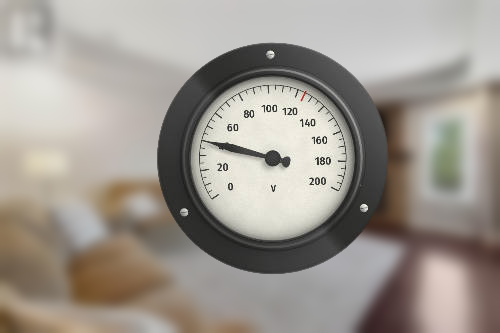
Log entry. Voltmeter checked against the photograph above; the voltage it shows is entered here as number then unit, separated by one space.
40 V
